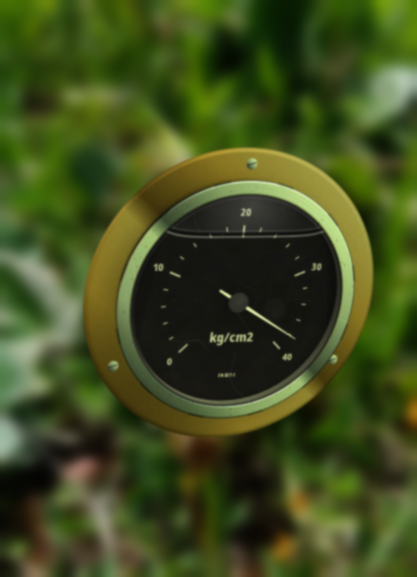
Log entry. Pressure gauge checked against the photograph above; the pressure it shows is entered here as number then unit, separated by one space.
38 kg/cm²
